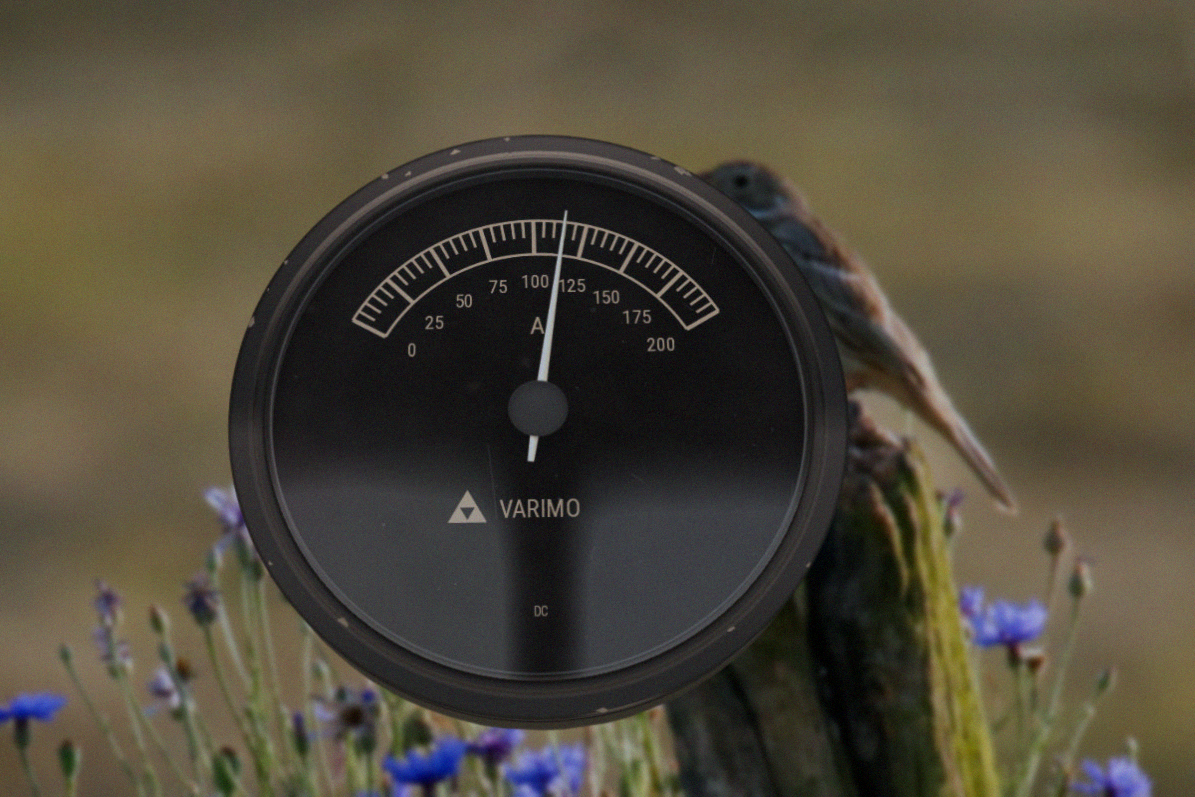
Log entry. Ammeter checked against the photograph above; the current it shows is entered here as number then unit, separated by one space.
115 A
